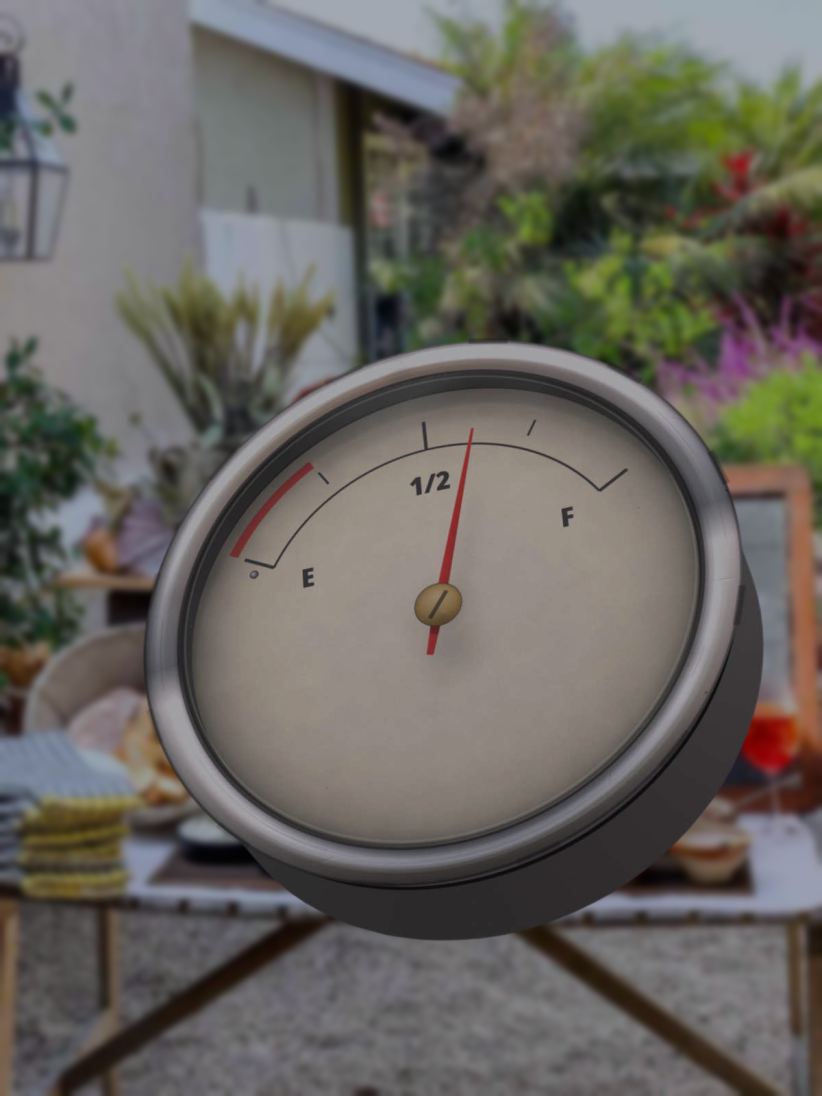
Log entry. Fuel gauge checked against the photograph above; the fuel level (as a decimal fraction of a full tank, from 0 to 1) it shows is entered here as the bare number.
0.625
